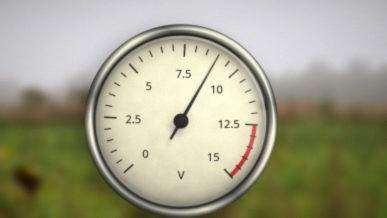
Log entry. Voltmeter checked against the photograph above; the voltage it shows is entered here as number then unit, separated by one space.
9 V
